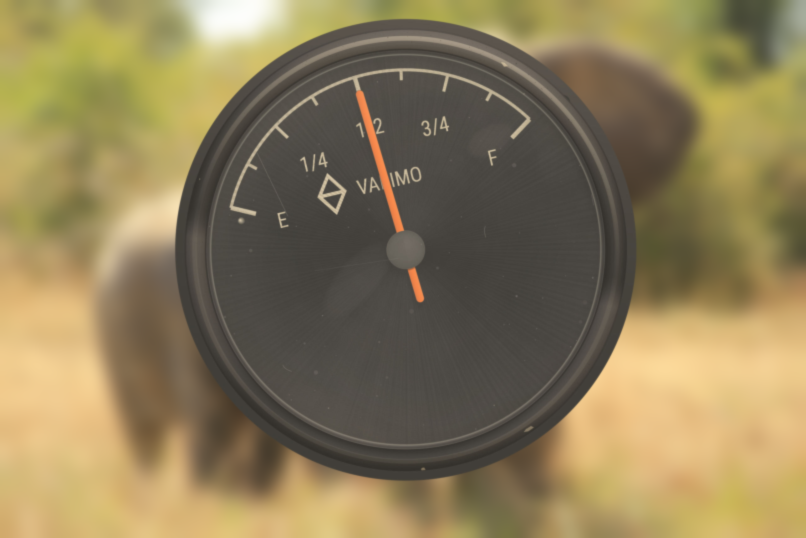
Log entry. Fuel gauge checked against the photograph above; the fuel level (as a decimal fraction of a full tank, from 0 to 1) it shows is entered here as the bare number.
0.5
